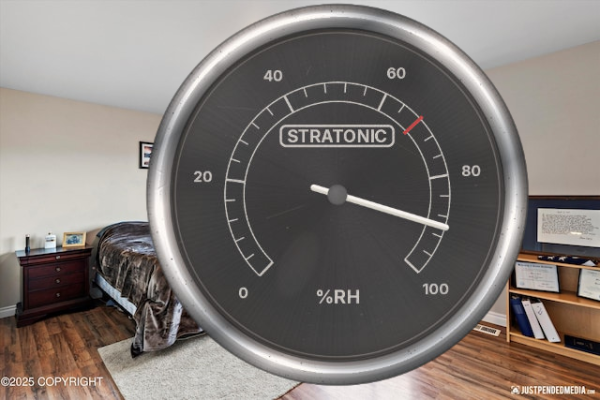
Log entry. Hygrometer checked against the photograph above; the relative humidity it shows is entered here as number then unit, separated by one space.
90 %
